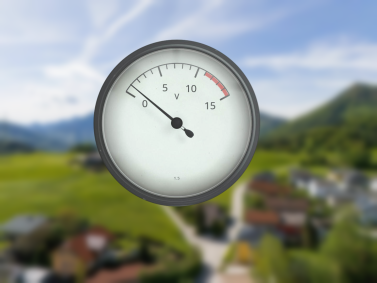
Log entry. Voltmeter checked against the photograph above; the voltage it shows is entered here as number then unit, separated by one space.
1 V
